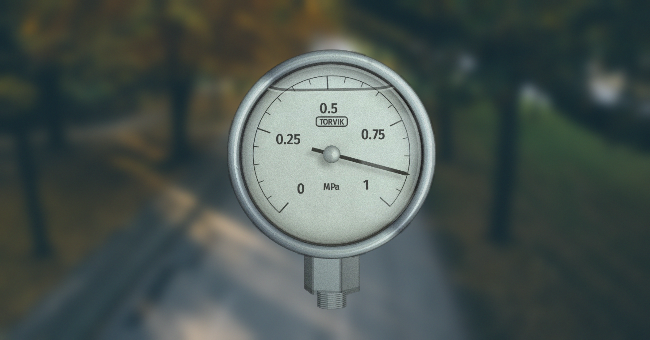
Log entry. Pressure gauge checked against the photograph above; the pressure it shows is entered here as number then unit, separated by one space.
0.9 MPa
